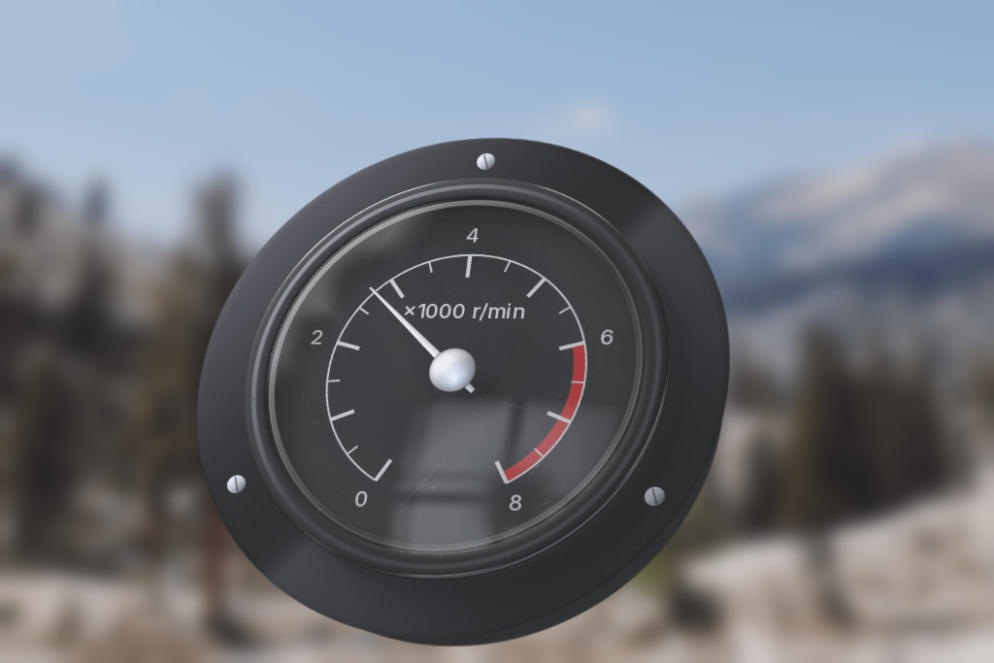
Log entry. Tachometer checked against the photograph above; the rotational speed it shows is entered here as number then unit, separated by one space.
2750 rpm
